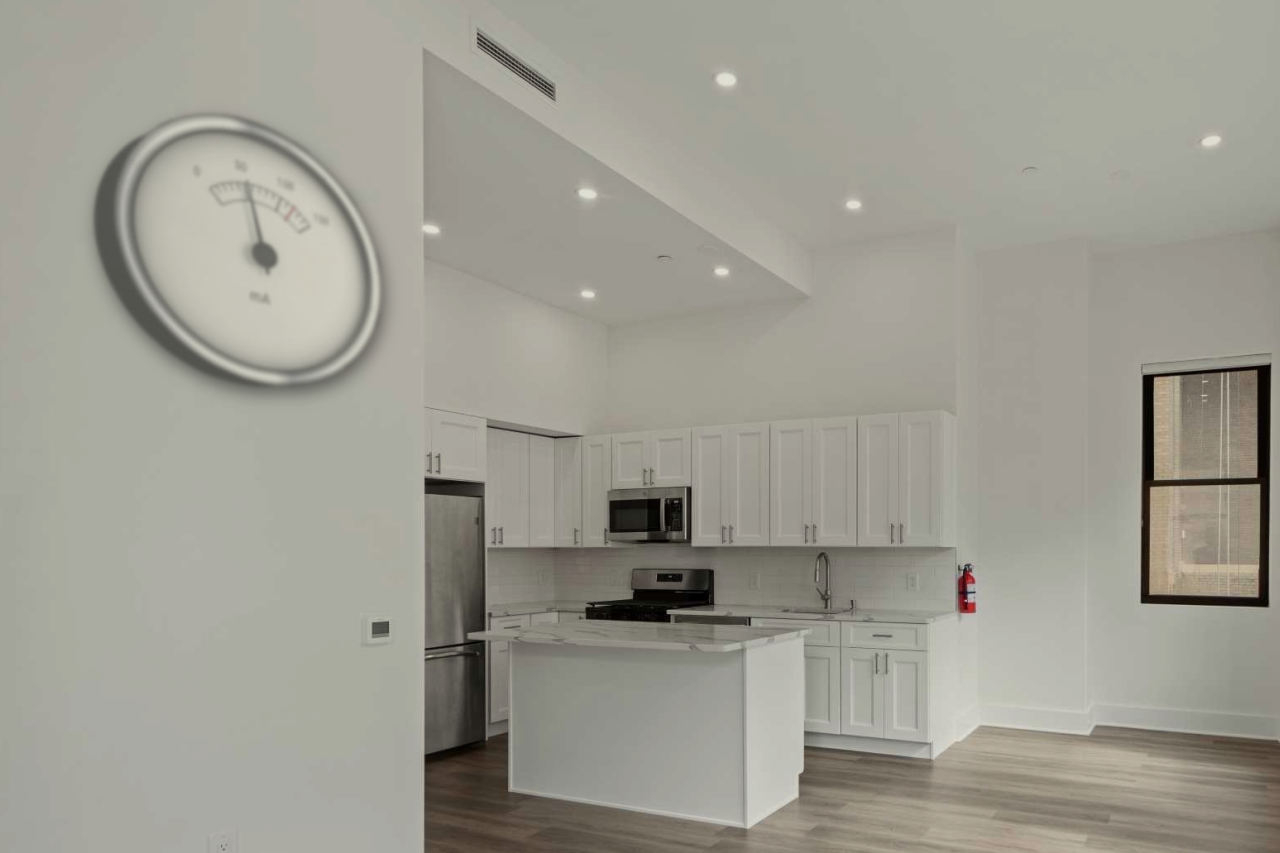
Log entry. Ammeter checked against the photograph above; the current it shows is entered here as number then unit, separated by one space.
50 mA
